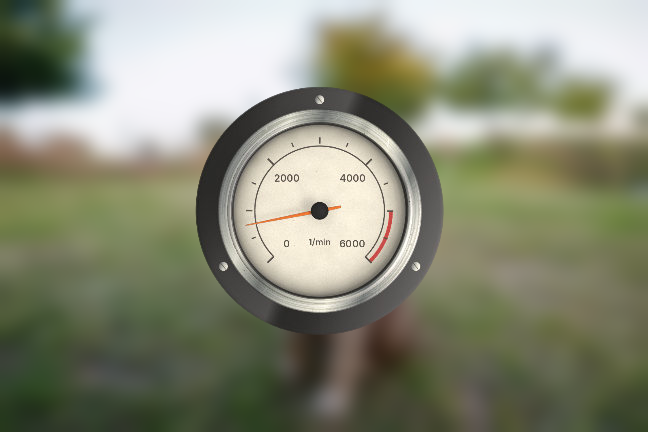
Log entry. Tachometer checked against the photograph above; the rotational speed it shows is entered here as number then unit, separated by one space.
750 rpm
